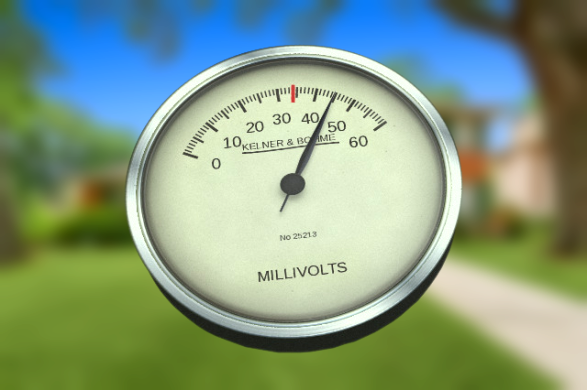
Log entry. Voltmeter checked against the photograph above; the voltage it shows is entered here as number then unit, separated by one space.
45 mV
